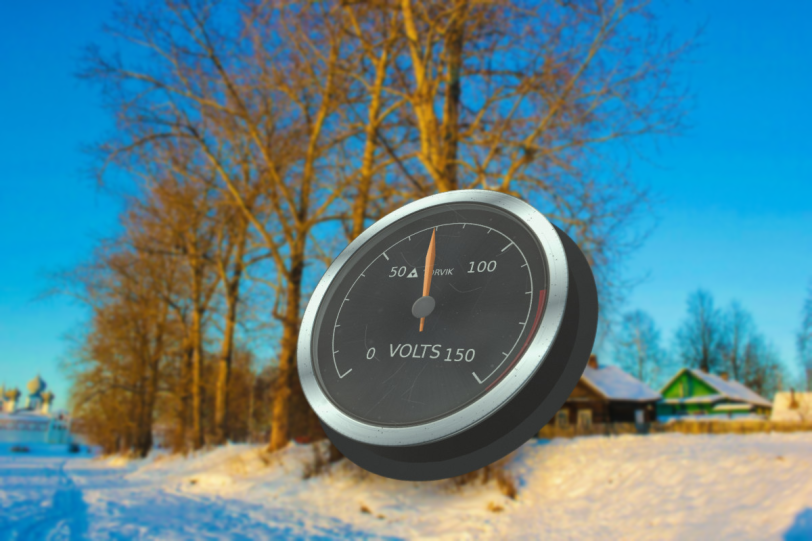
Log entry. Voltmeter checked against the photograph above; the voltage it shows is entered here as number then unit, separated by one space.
70 V
